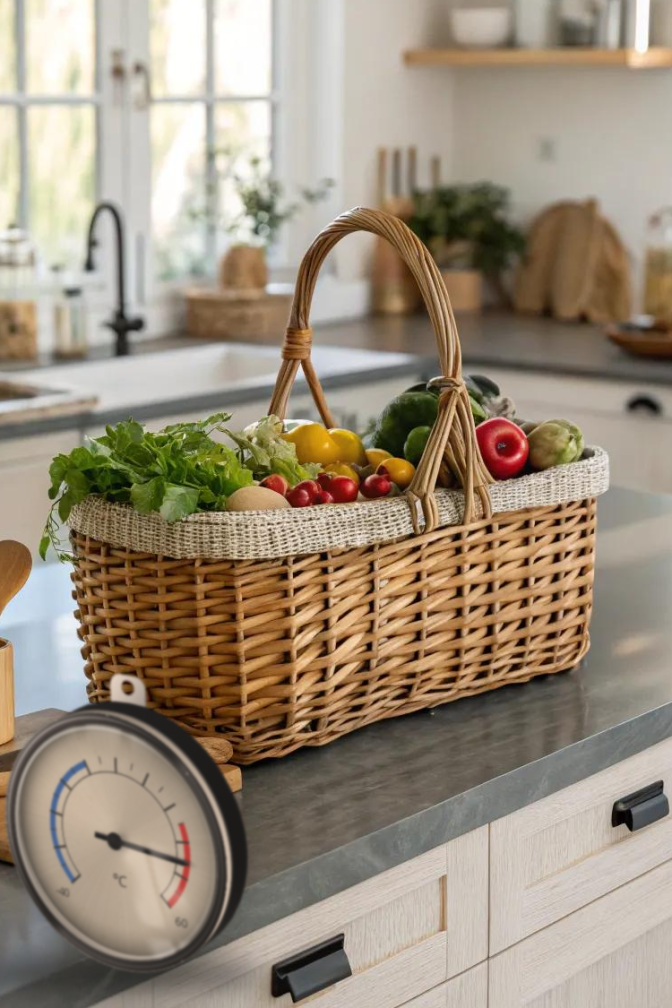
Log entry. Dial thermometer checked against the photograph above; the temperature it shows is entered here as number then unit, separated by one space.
45 °C
